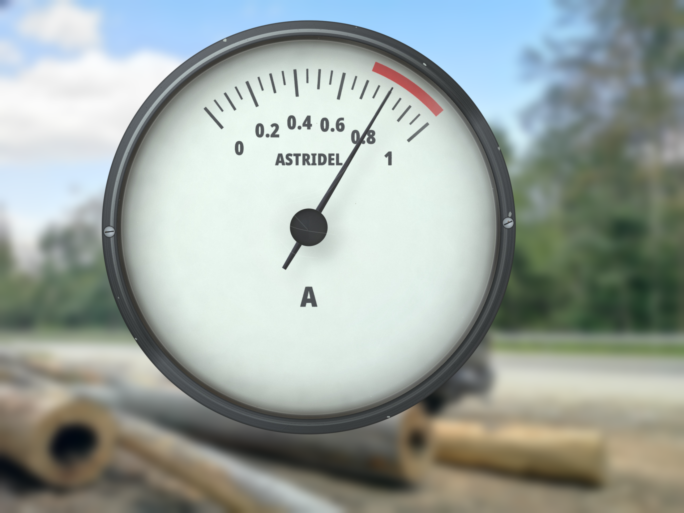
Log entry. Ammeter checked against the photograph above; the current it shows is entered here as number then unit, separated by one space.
0.8 A
